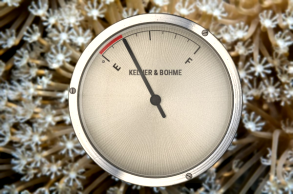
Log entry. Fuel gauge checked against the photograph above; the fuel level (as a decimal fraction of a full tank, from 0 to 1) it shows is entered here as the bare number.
0.25
